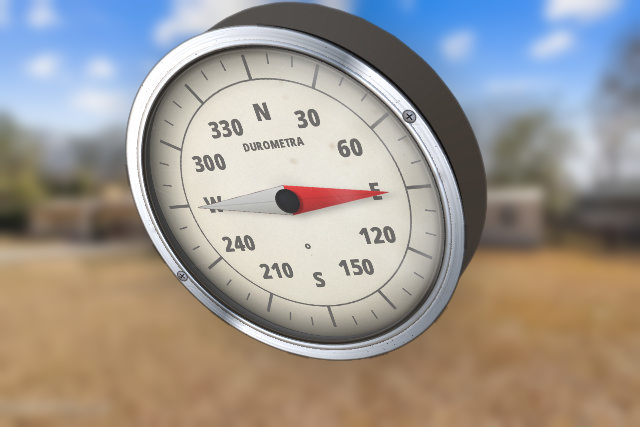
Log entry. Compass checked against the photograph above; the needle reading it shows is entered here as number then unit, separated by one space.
90 °
